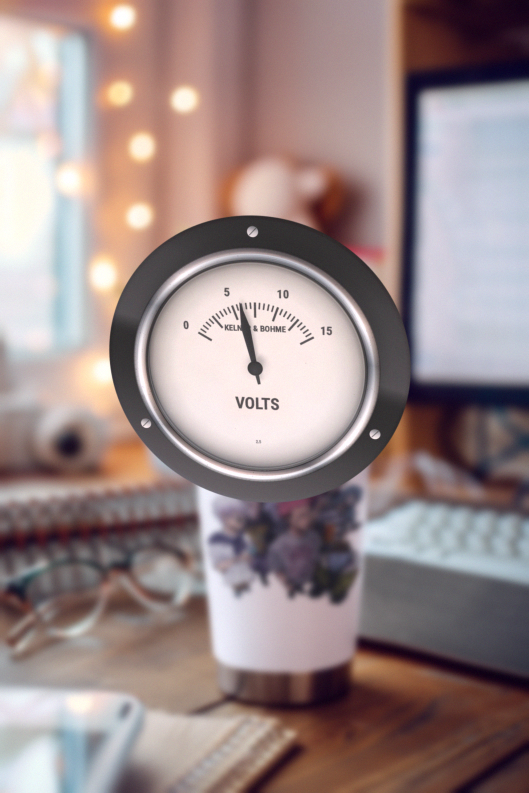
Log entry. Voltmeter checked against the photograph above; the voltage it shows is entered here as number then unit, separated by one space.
6 V
